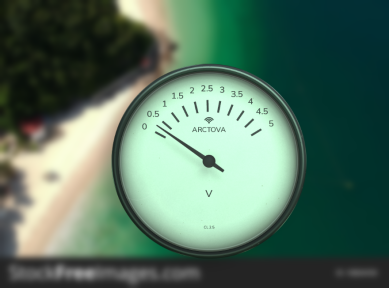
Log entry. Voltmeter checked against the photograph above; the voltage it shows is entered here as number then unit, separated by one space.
0.25 V
